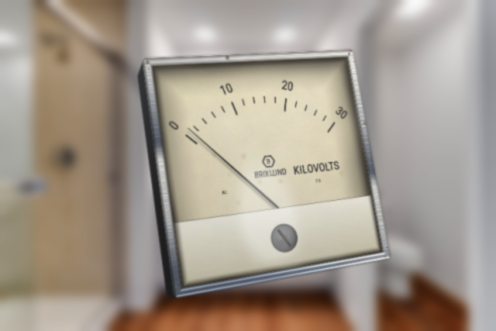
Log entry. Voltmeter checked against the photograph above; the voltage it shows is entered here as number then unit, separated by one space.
1 kV
